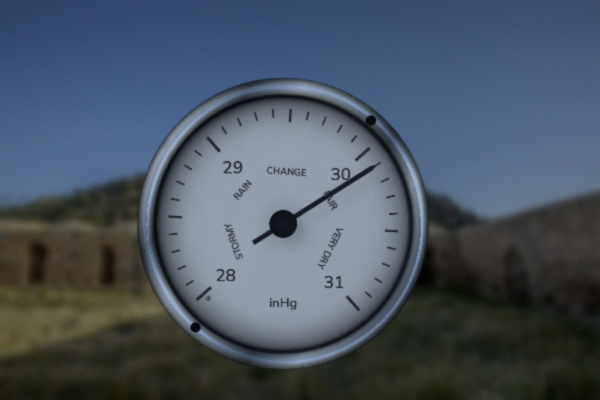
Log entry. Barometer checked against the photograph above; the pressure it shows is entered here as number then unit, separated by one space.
30.1 inHg
